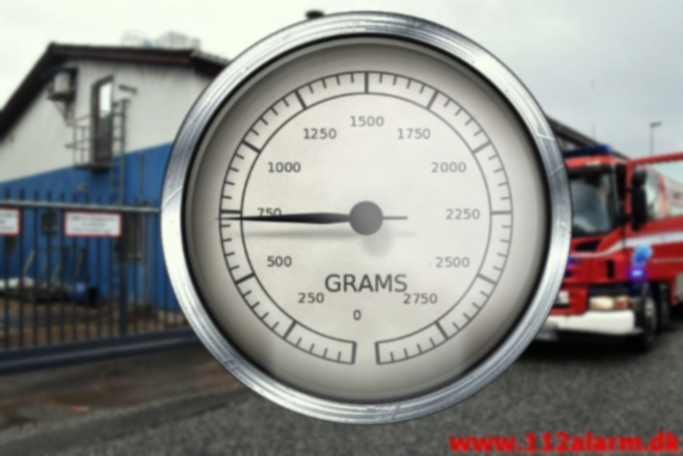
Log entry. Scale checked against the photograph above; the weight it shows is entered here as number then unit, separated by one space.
725 g
